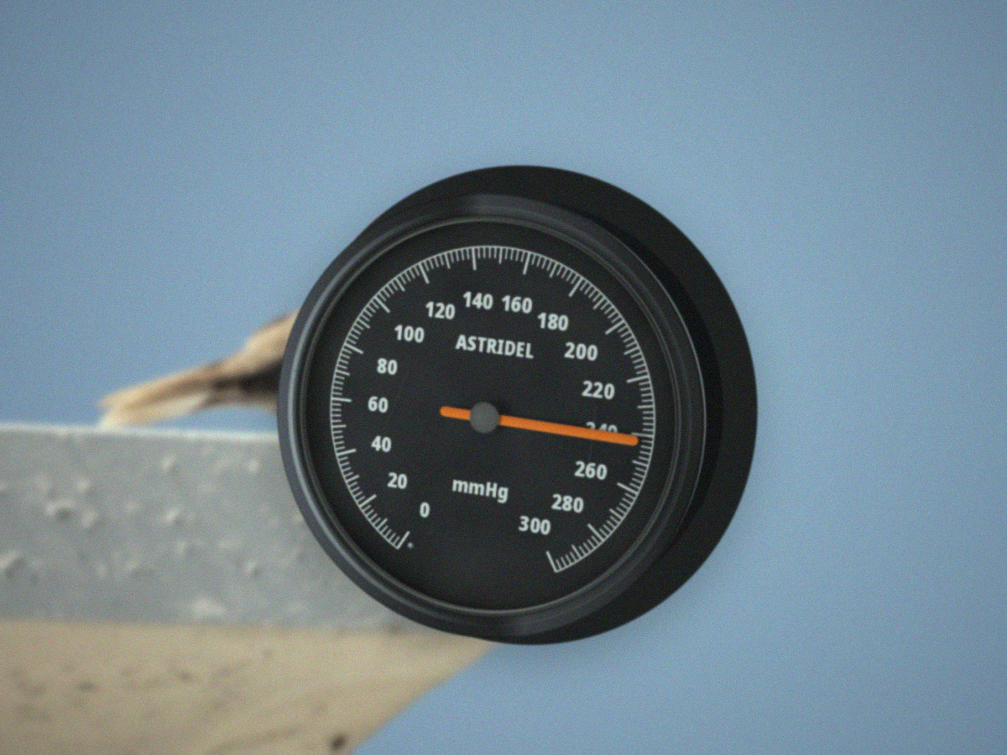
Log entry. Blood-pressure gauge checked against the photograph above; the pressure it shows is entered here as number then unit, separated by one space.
242 mmHg
